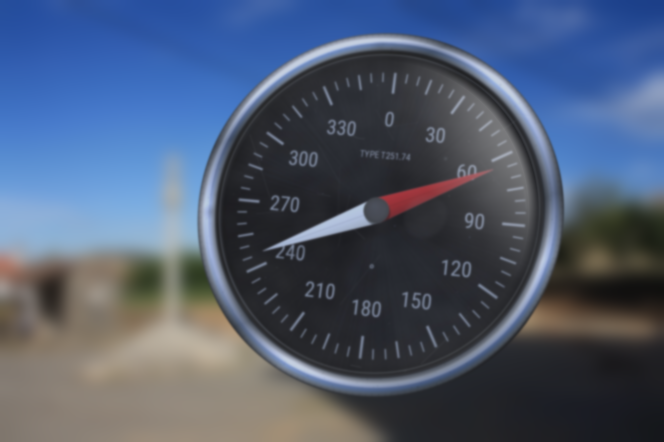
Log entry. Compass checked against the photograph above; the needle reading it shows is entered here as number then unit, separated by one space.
65 °
